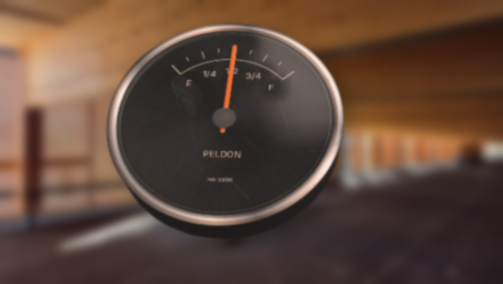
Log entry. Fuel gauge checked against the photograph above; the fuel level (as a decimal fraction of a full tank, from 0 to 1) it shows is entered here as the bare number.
0.5
